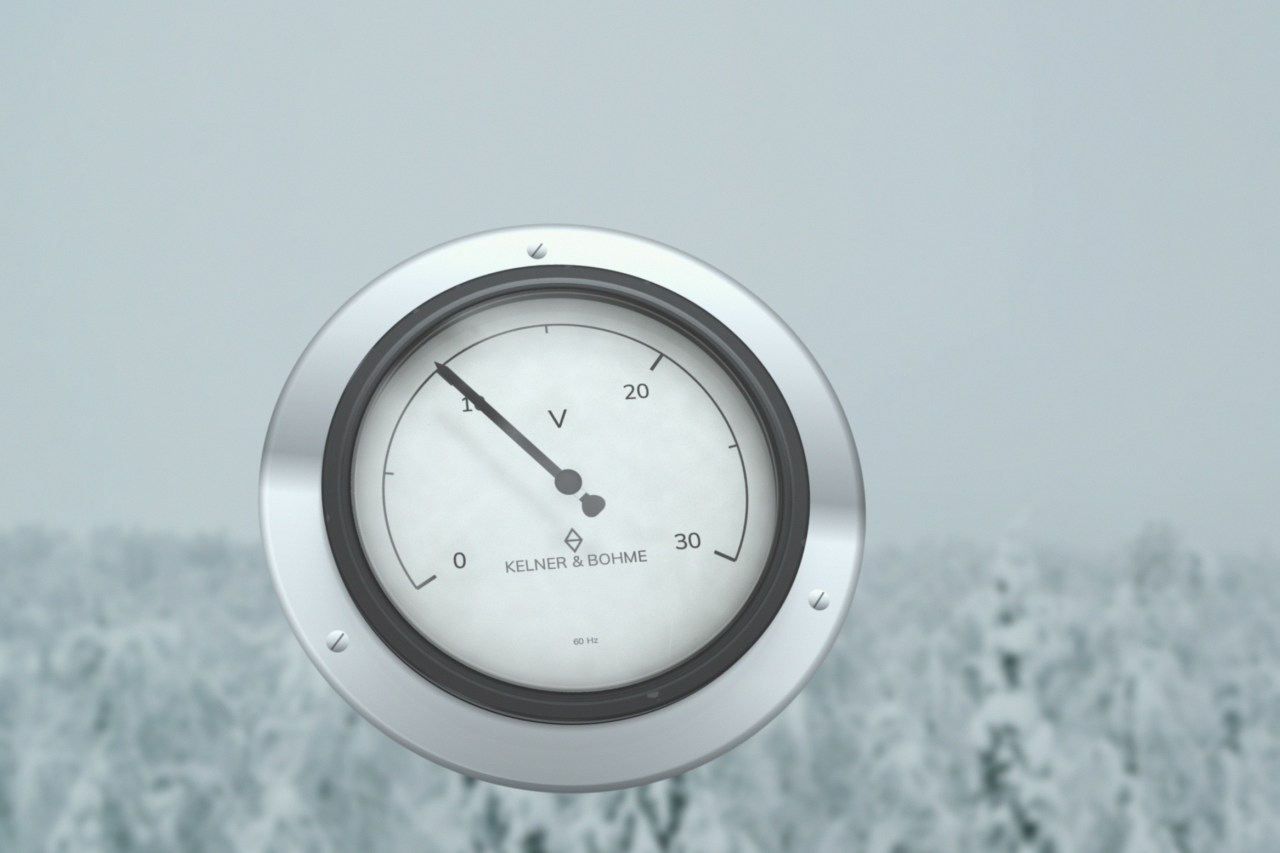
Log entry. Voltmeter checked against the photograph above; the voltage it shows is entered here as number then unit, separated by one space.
10 V
